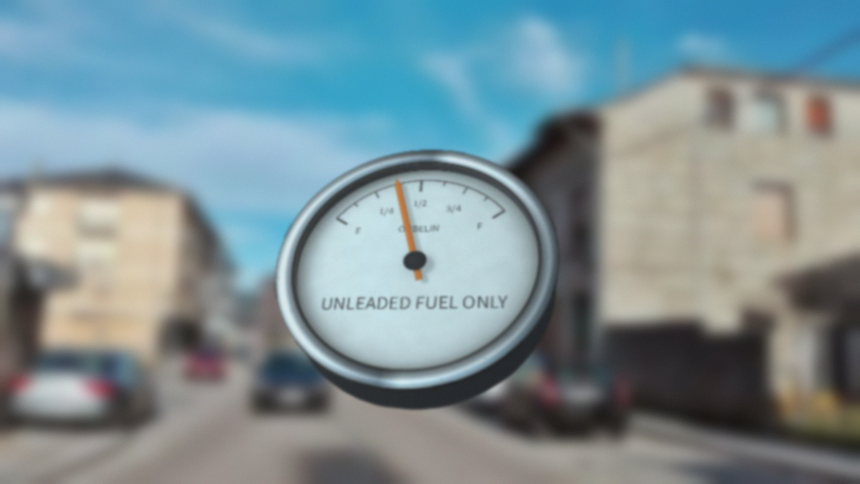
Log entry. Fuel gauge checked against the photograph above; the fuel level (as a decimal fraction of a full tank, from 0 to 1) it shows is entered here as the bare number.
0.375
